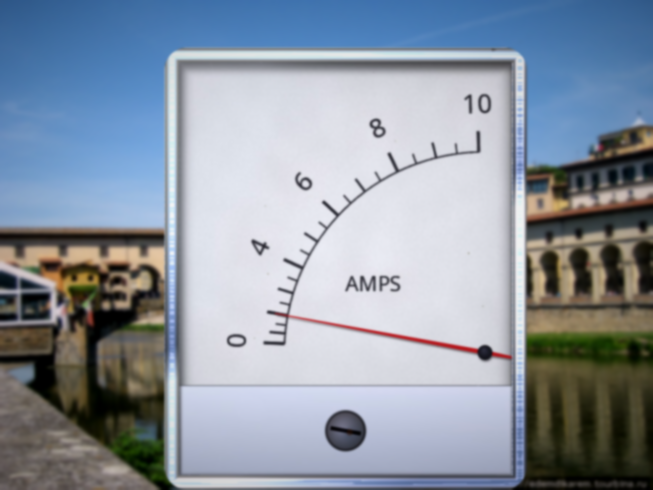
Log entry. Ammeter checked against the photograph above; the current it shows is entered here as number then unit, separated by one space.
2 A
